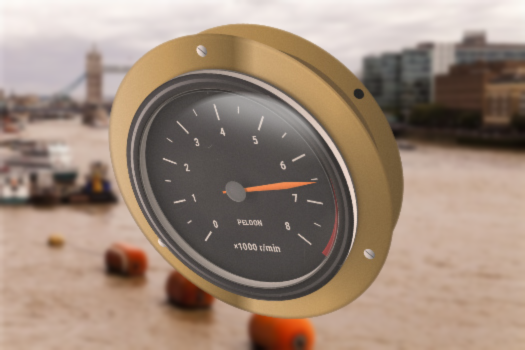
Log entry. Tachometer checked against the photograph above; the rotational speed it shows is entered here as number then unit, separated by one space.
6500 rpm
